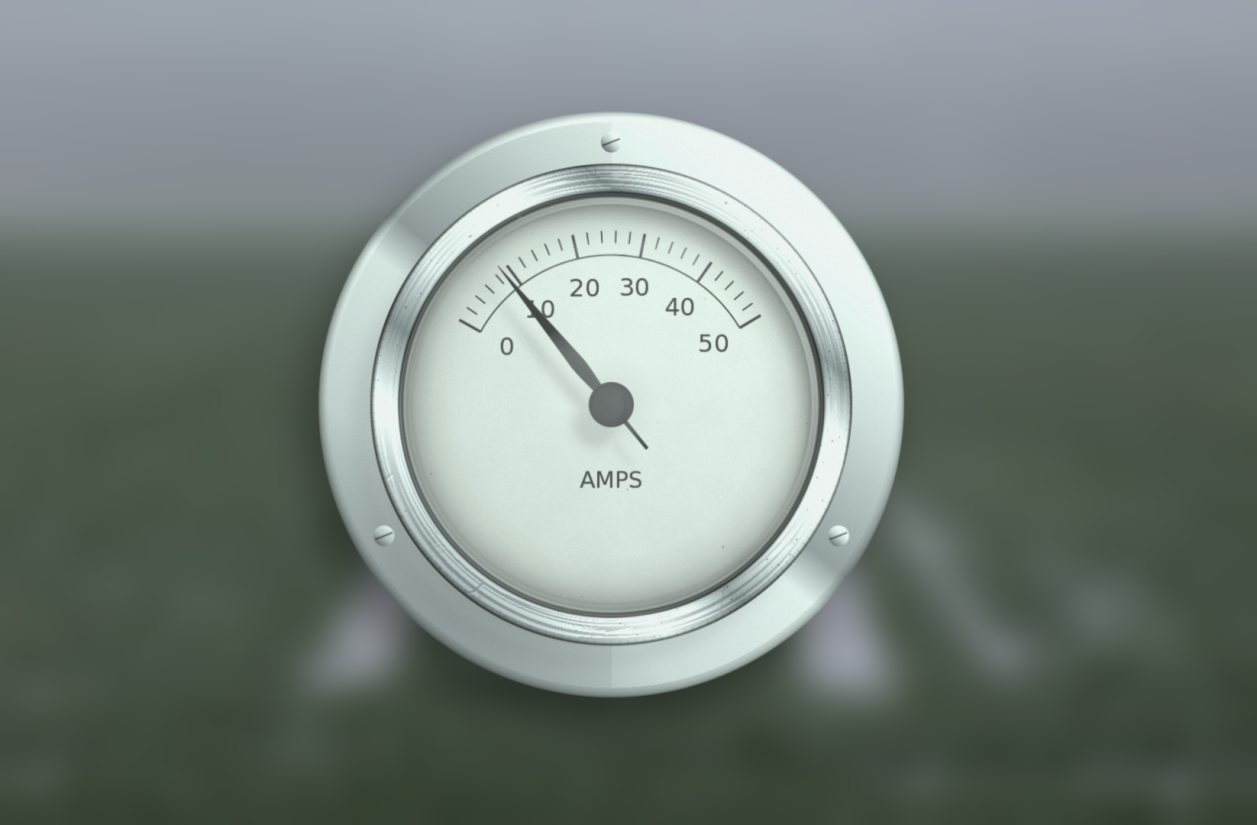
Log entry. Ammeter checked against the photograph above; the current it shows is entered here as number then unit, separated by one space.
9 A
